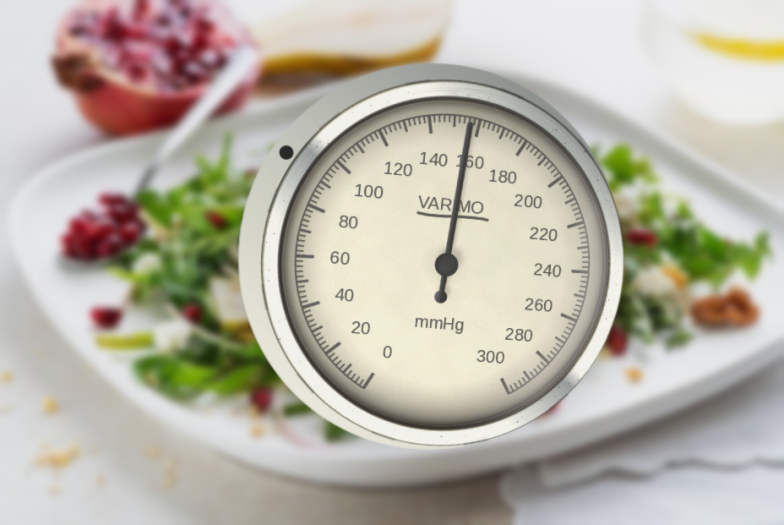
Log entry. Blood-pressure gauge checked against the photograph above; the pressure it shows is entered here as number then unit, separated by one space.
156 mmHg
